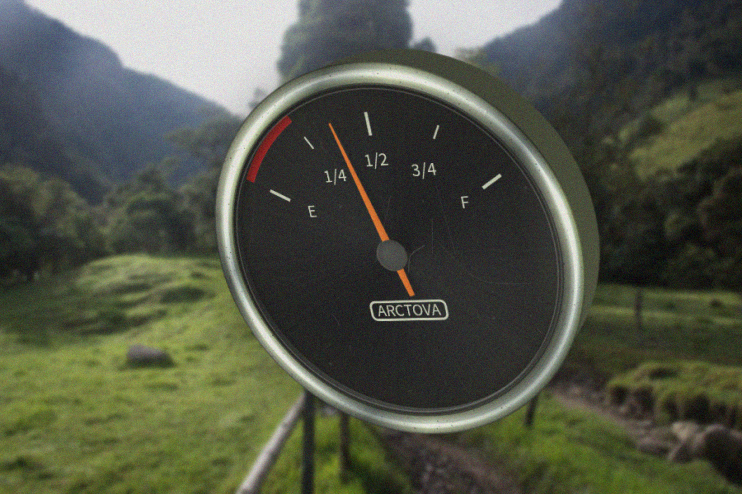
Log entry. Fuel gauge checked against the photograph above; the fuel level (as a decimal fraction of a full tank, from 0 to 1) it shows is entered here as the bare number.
0.375
